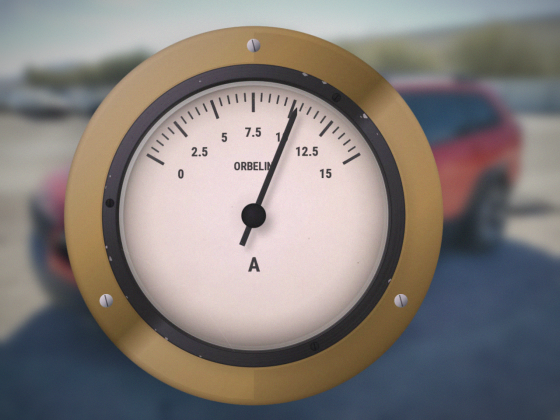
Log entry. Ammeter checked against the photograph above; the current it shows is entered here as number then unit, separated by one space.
10.25 A
